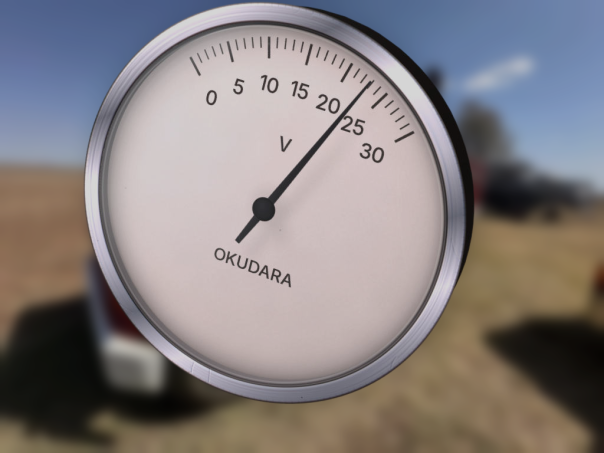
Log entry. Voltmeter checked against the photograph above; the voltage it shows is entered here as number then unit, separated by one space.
23 V
